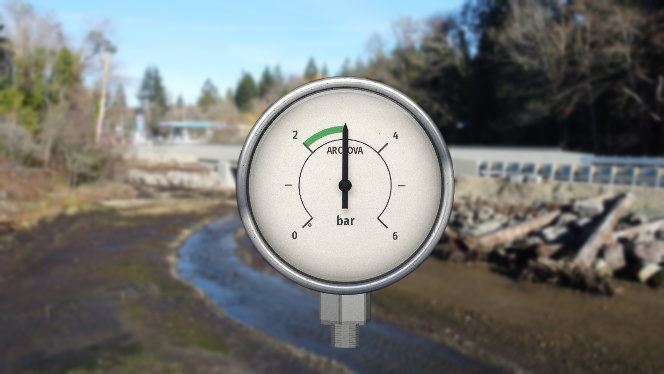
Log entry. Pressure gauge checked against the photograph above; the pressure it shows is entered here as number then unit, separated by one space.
3 bar
